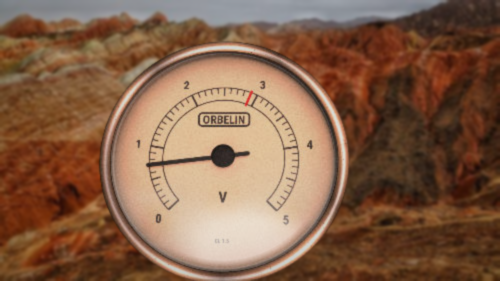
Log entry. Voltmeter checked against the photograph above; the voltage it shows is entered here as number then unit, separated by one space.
0.7 V
